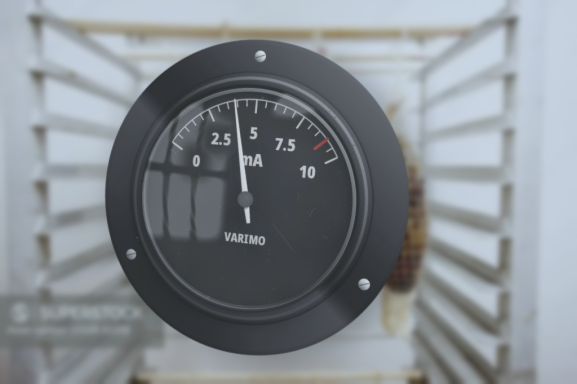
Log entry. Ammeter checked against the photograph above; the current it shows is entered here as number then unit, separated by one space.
4 mA
